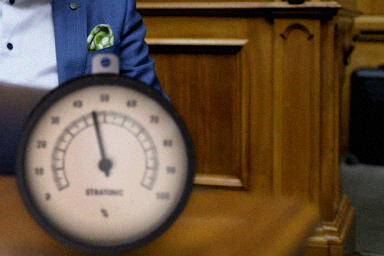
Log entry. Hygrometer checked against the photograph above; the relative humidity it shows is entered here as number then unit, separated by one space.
45 %
